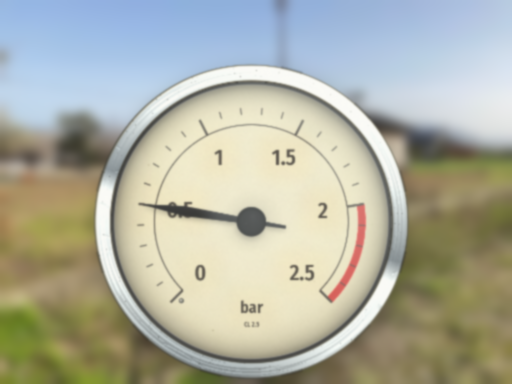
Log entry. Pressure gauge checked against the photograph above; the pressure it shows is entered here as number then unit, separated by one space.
0.5 bar
